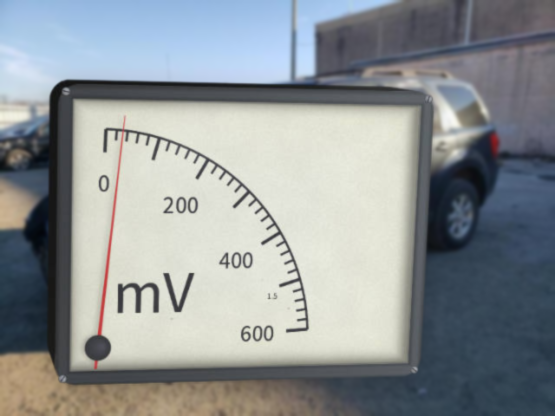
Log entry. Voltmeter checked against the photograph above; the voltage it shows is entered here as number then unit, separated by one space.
30 mV
